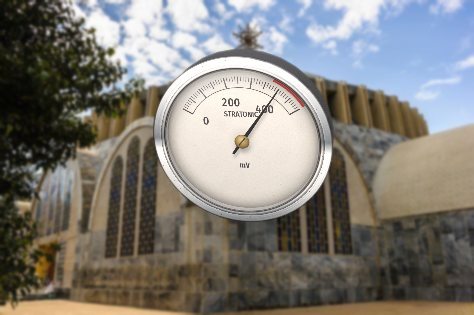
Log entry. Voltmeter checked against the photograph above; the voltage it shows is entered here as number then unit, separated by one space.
400 mV
